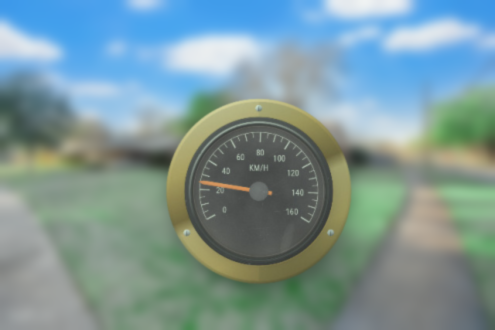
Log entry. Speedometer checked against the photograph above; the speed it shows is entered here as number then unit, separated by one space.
25 km/h
